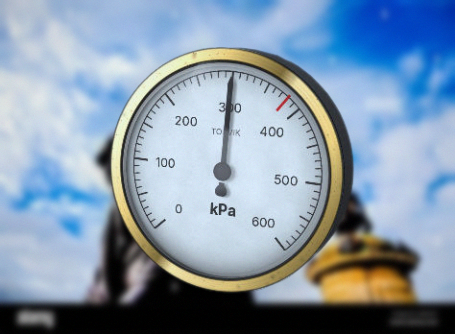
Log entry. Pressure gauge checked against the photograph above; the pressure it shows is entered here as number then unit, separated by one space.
300 kPa
